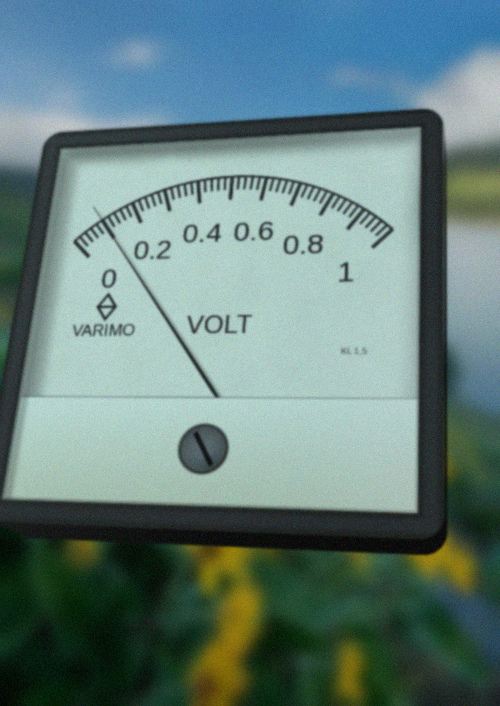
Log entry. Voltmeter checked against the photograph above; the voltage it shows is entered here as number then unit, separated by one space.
0.1 V
